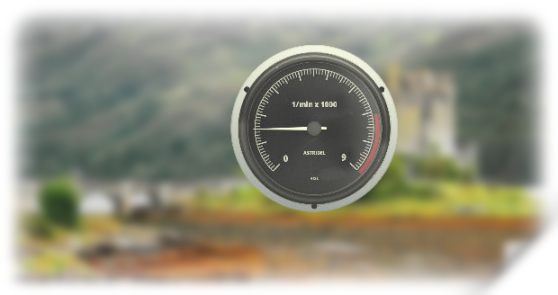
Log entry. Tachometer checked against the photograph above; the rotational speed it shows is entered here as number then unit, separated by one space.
1500 rpm
